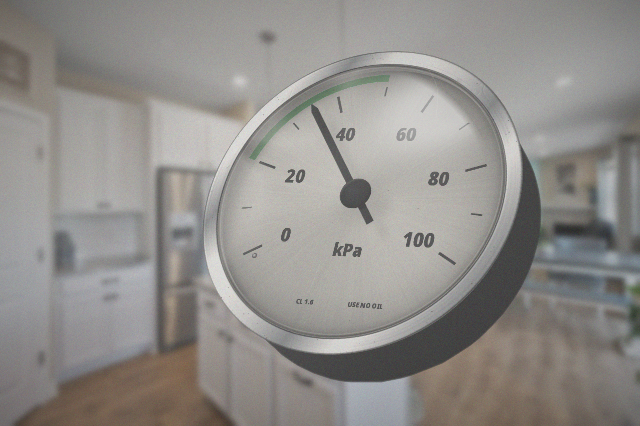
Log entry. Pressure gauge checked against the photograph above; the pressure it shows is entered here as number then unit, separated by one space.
35 kPa
